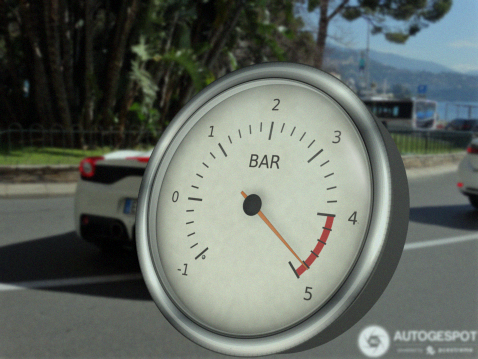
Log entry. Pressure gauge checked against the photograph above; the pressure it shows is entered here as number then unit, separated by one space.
4.8 bar
